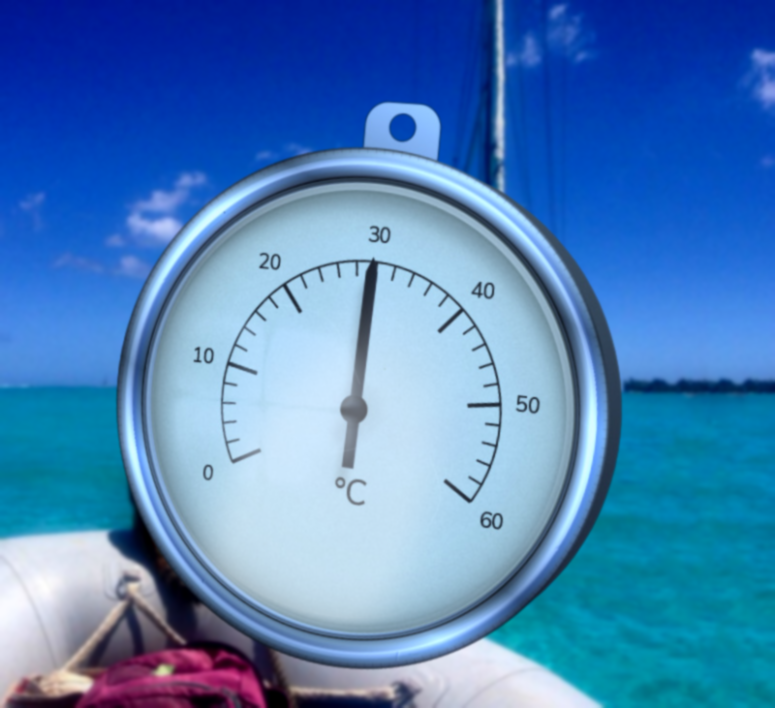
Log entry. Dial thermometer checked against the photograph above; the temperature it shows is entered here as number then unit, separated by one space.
30 °C
